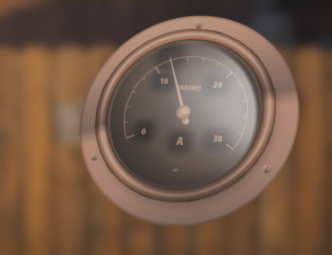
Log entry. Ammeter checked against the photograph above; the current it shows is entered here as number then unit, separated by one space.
12 A
